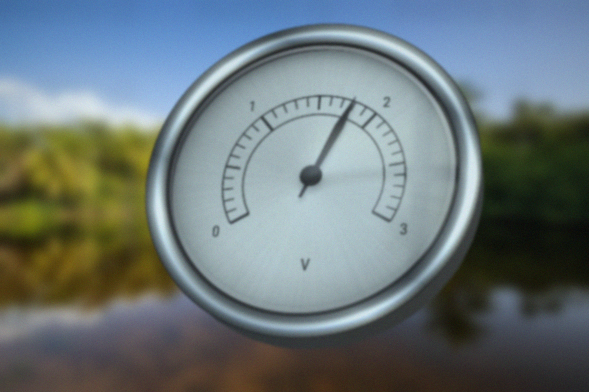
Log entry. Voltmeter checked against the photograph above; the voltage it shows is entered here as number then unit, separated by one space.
1.8 V
